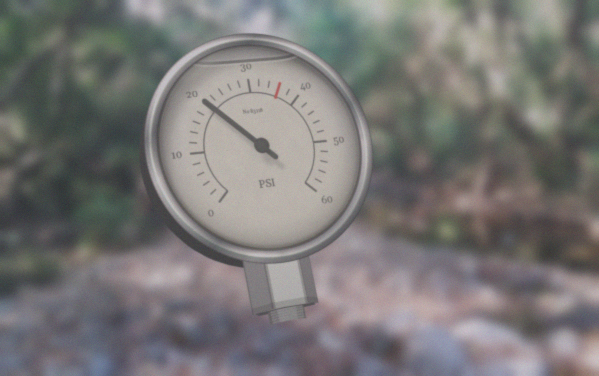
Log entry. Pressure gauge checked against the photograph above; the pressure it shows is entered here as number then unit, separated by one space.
20 psi
